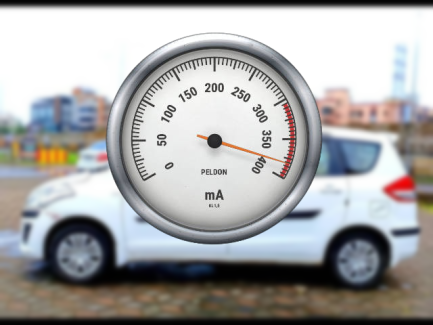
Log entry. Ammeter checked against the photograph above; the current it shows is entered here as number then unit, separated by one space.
380 mA
